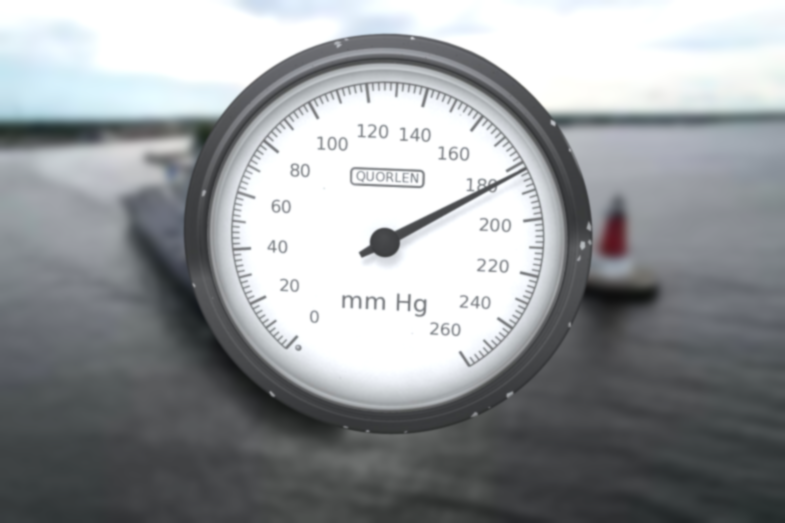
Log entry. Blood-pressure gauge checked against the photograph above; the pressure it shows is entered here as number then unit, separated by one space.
182 mmHg
